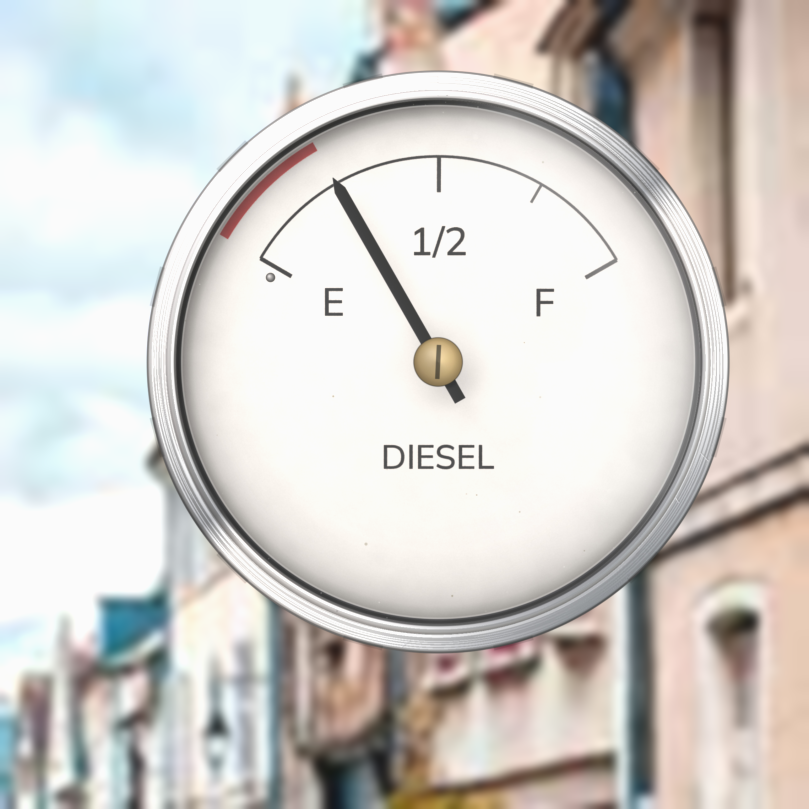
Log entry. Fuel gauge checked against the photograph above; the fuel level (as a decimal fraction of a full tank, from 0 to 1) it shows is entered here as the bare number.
0.25
